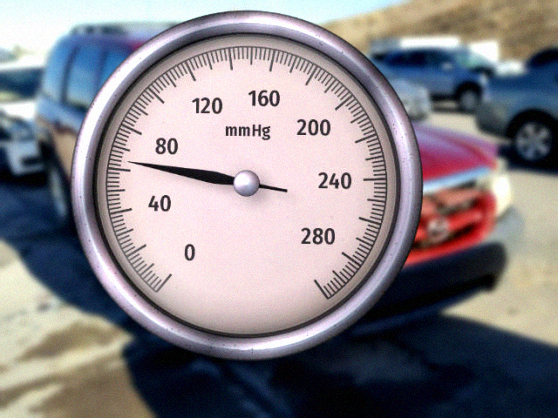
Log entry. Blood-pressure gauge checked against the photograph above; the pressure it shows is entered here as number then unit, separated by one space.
64 mmHg
